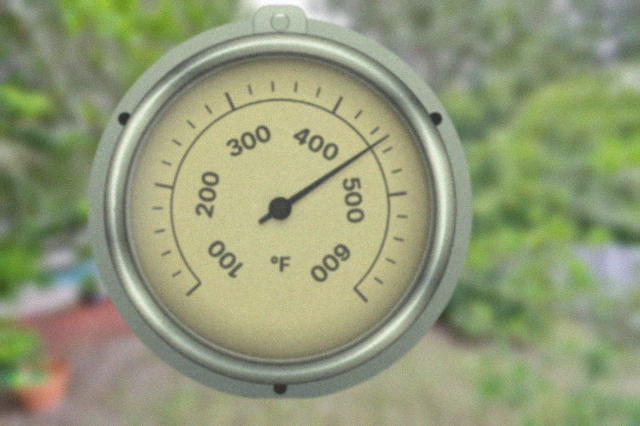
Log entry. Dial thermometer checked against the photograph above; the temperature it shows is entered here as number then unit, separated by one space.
450 °F
